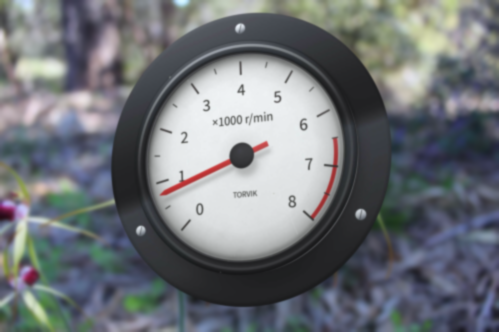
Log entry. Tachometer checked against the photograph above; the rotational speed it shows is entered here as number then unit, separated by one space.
750 rpm
